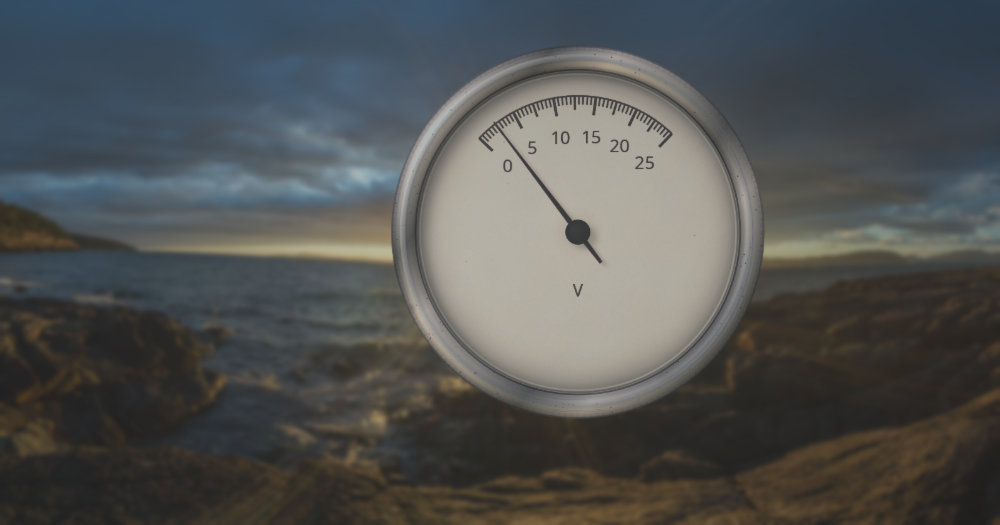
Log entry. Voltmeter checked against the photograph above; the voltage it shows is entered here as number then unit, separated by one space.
2.5 V
